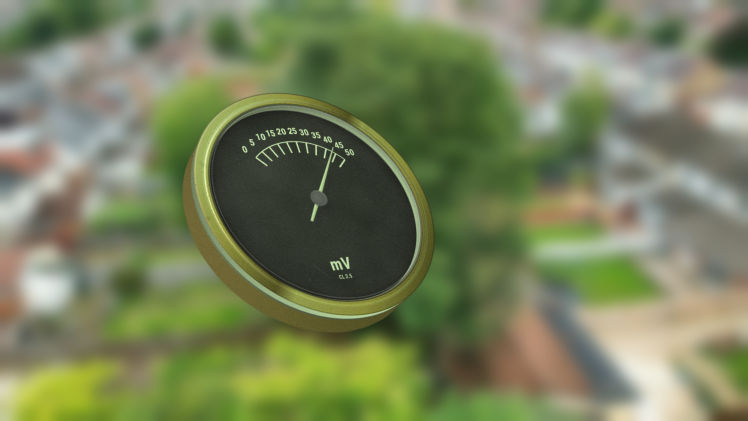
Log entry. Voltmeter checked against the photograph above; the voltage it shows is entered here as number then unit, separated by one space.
42.5 mV
